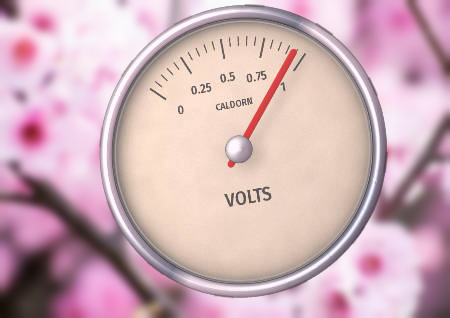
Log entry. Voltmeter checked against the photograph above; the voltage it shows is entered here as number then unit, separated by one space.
0.95 V
